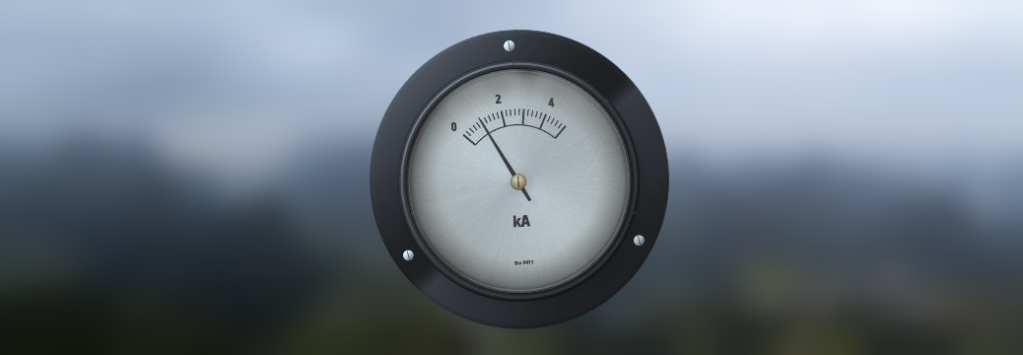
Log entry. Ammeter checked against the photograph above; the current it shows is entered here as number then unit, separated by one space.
1 kA
